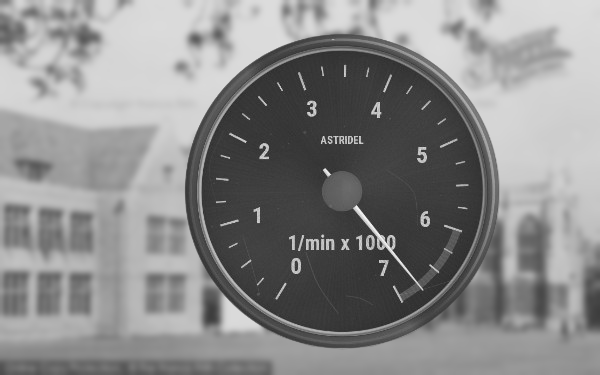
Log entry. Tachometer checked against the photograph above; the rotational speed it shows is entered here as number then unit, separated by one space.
6750 rpm
